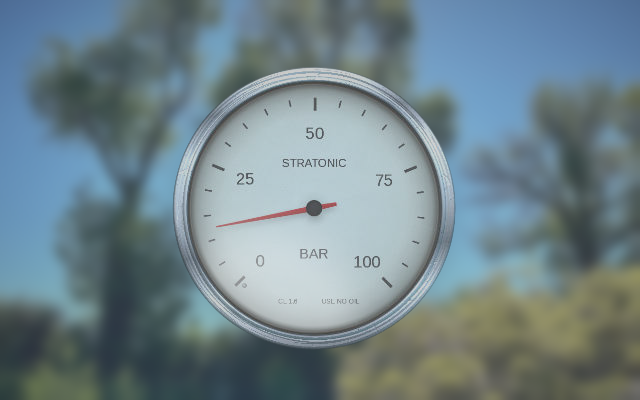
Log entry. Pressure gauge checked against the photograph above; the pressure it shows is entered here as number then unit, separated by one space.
12.5 bar
